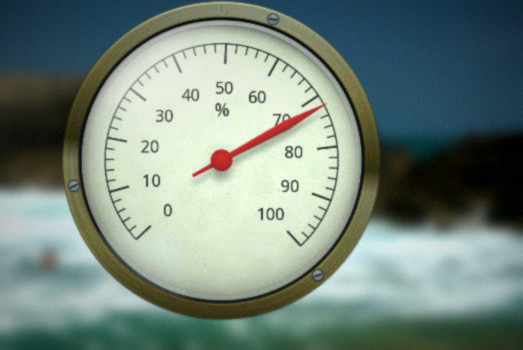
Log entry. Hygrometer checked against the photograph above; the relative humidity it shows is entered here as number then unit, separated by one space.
72 %
